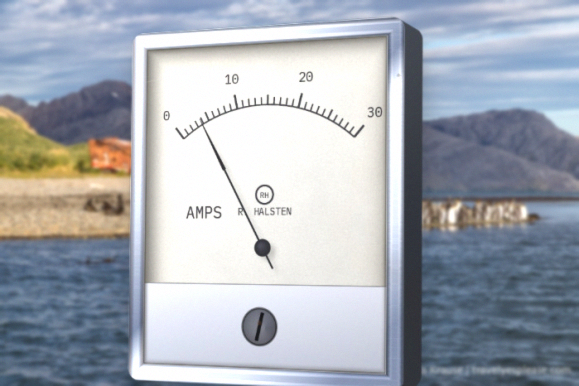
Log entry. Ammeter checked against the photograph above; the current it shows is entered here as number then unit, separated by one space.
4 A
